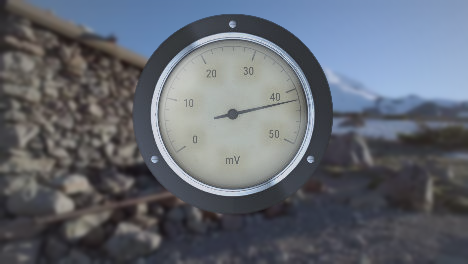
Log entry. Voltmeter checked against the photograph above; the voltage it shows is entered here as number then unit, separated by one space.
42 mV
